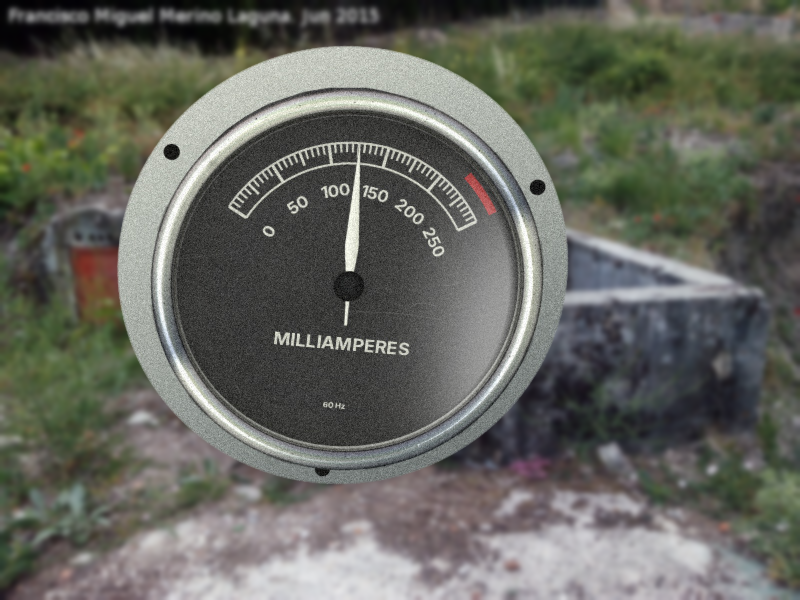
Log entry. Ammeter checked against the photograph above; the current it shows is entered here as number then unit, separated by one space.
125 mA
